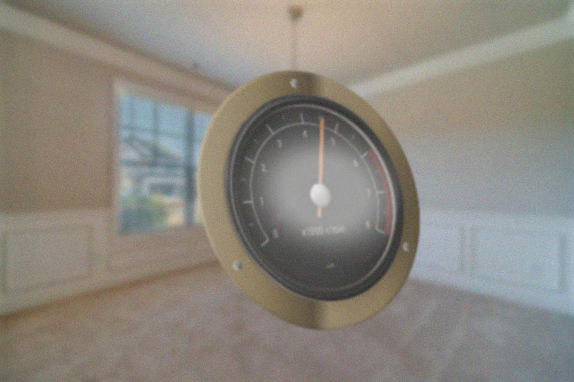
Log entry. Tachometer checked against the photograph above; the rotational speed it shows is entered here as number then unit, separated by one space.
4500 rpm
